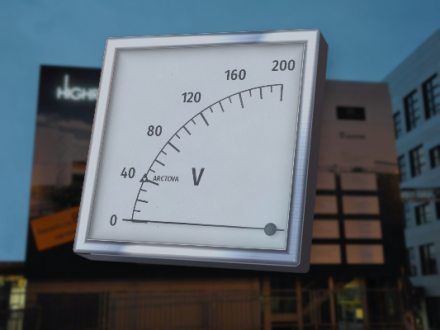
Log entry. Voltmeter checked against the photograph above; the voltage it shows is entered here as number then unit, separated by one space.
0 V
